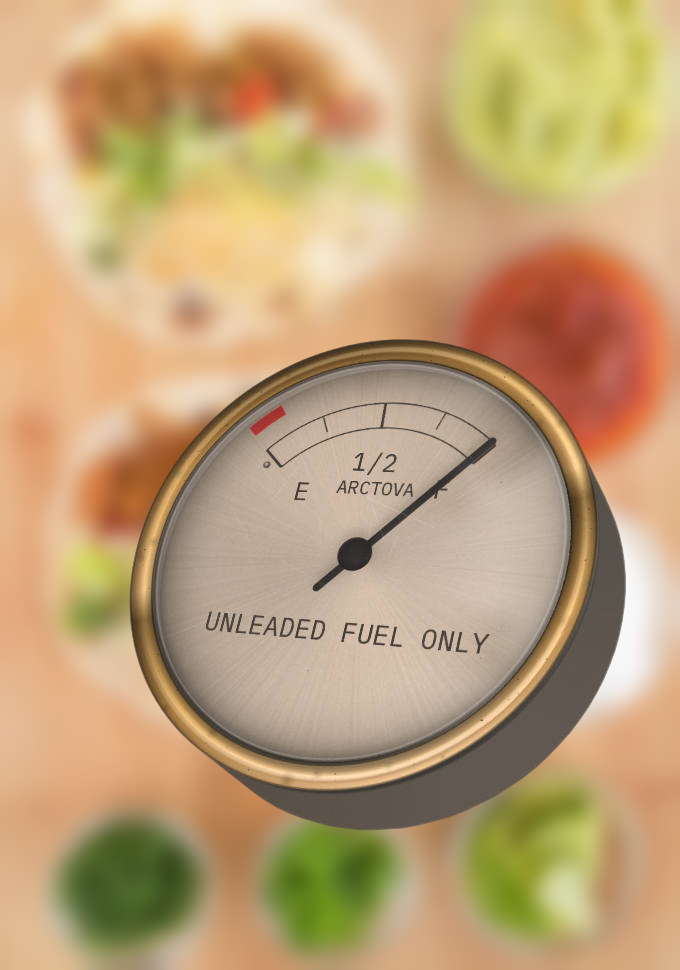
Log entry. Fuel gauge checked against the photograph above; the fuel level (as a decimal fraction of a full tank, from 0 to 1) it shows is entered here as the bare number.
1
